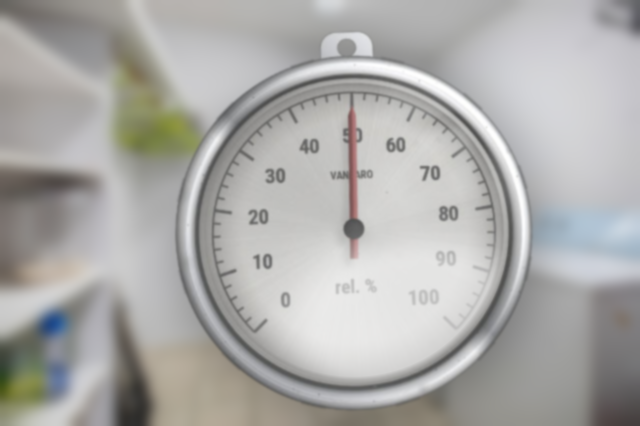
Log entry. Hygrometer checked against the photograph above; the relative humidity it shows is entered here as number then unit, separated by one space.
50 %
